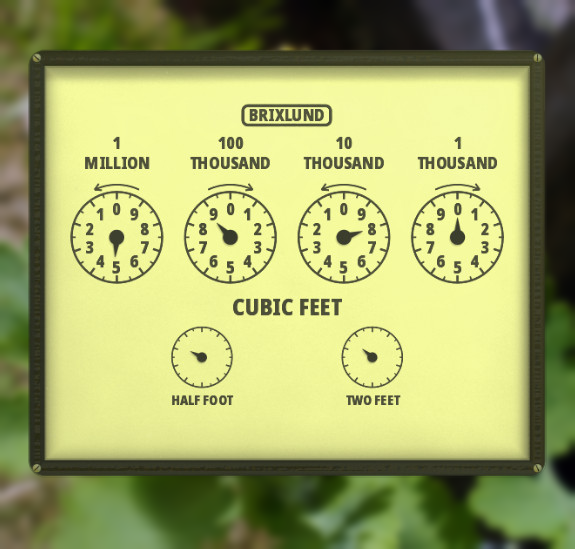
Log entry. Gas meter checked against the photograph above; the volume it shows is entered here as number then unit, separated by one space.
488000 ft³
